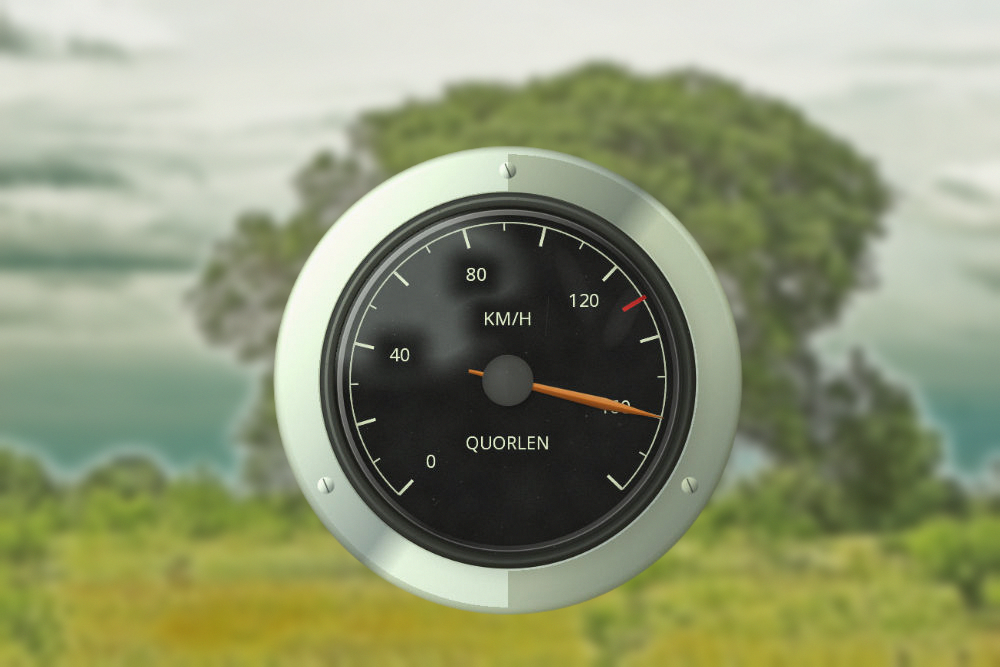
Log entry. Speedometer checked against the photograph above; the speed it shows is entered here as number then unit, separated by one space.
160 km/h
